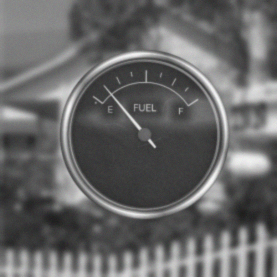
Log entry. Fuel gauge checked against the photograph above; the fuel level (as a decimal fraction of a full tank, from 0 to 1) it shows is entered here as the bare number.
0.125
